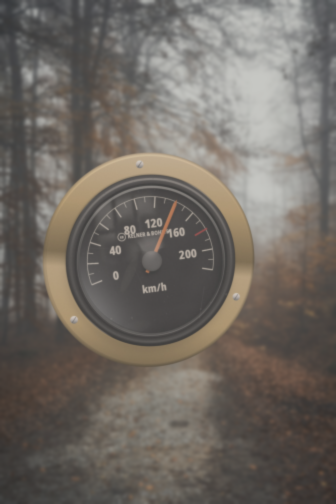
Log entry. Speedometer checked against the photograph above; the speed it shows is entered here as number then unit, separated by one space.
140 km/h
